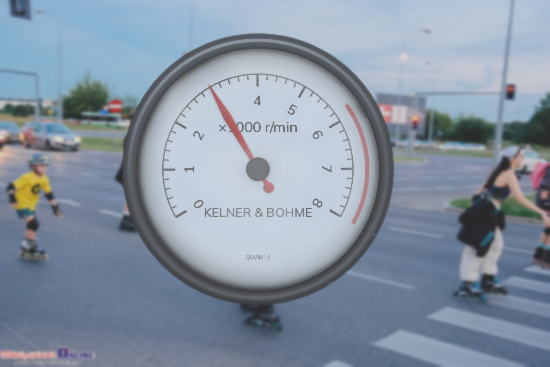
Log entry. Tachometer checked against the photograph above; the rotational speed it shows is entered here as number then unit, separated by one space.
3000 rpm
